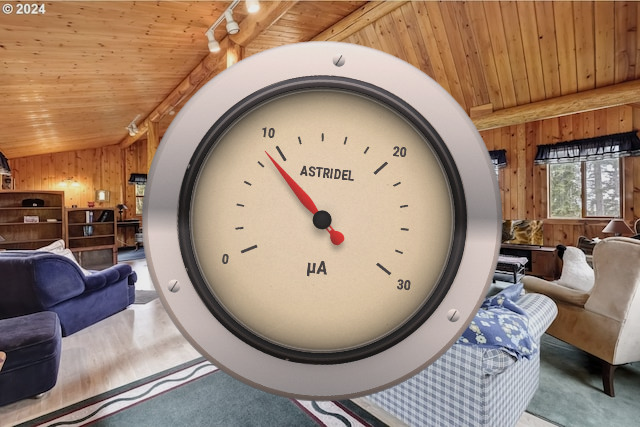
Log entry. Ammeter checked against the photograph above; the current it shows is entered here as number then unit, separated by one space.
9 µA
